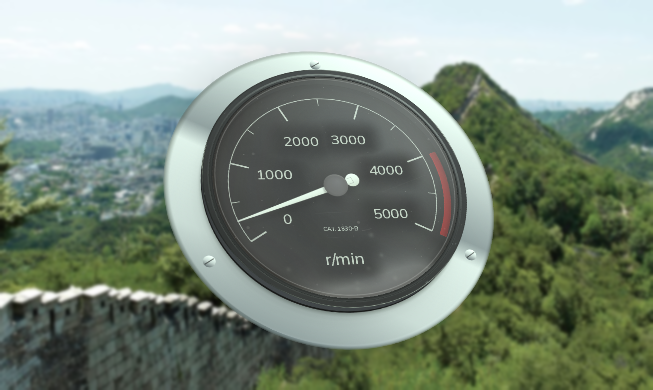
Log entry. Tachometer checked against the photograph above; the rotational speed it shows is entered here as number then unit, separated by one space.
250 rpm
